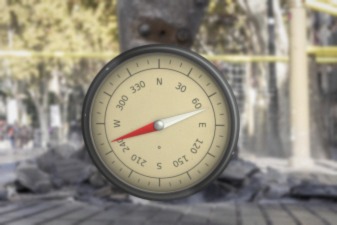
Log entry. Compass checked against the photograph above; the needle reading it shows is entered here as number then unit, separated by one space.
250 °
